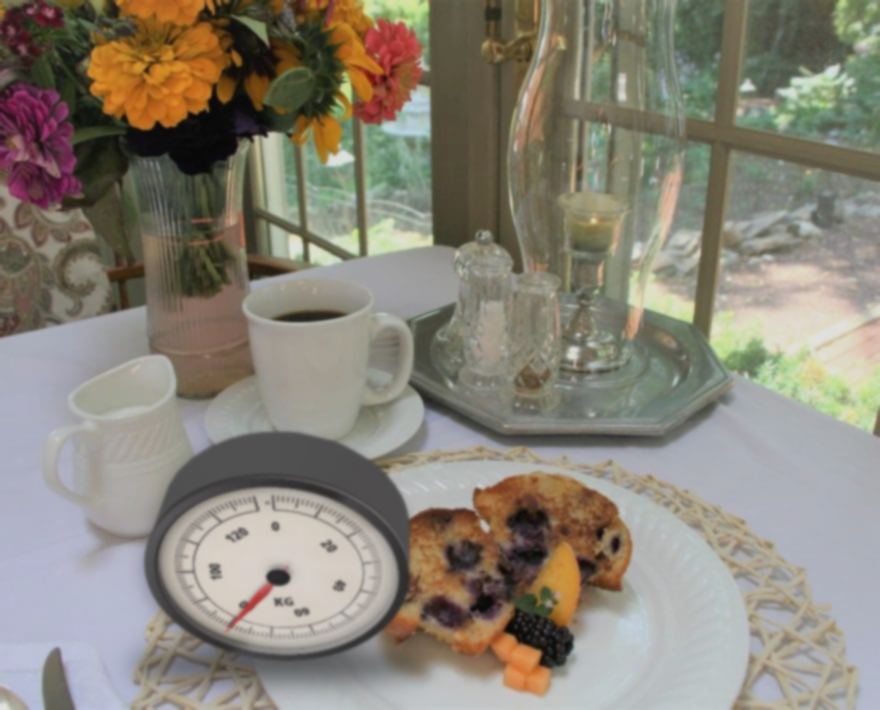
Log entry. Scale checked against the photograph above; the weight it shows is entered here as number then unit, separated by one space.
80 kg
